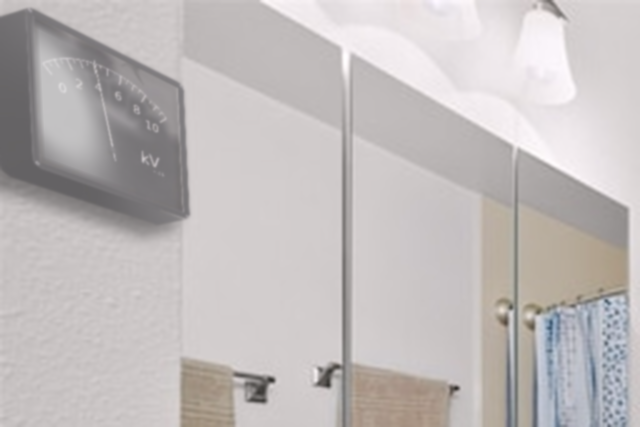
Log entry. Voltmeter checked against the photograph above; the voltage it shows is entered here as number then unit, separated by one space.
4 kV
